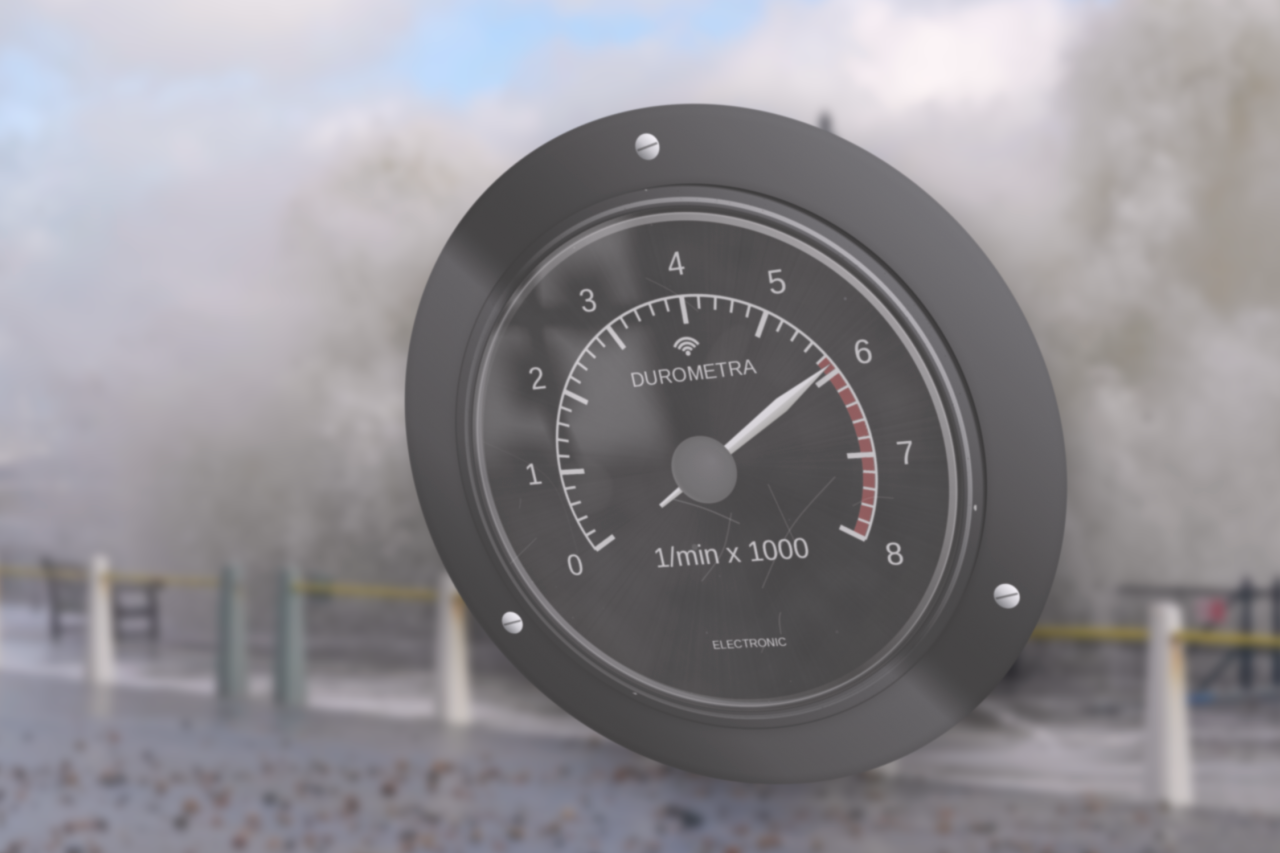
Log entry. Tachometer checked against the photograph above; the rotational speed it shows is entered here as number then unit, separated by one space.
5900 rpm
